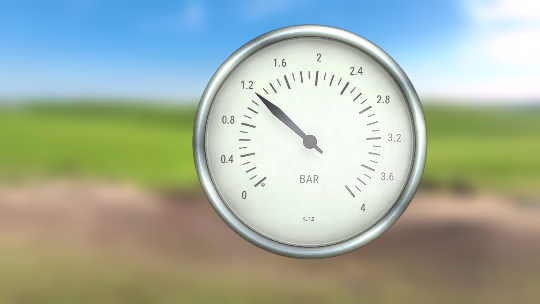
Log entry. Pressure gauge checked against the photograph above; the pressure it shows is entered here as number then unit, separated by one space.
1.2 bar
